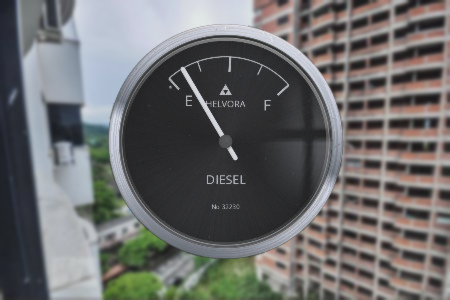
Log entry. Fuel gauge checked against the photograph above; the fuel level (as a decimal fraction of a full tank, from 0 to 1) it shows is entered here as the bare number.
0.125
